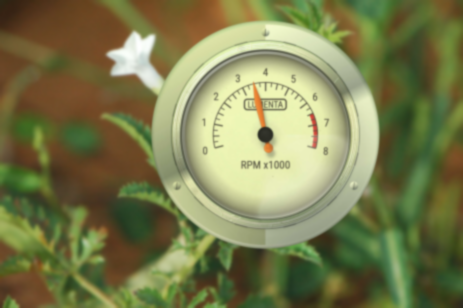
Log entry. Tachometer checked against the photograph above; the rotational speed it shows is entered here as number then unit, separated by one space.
3500 rpm
